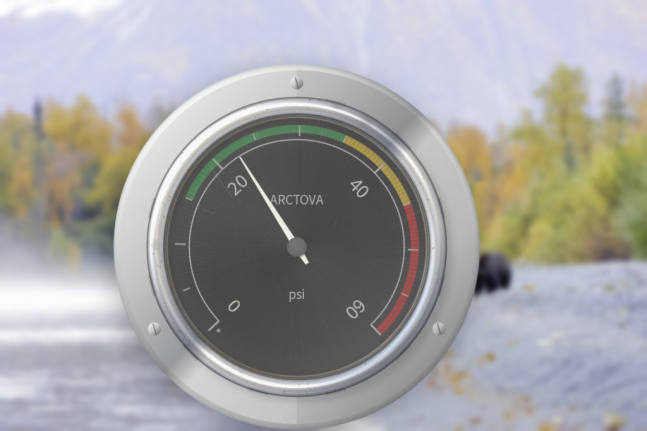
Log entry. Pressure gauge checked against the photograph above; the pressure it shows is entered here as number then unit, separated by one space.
22.5 psi
